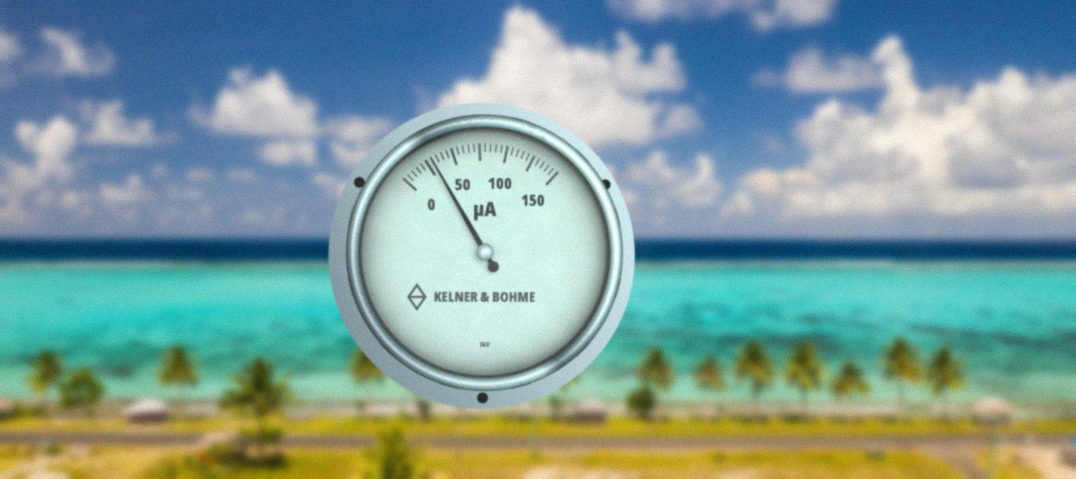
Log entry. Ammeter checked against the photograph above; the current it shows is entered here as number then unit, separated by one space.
30 µA
